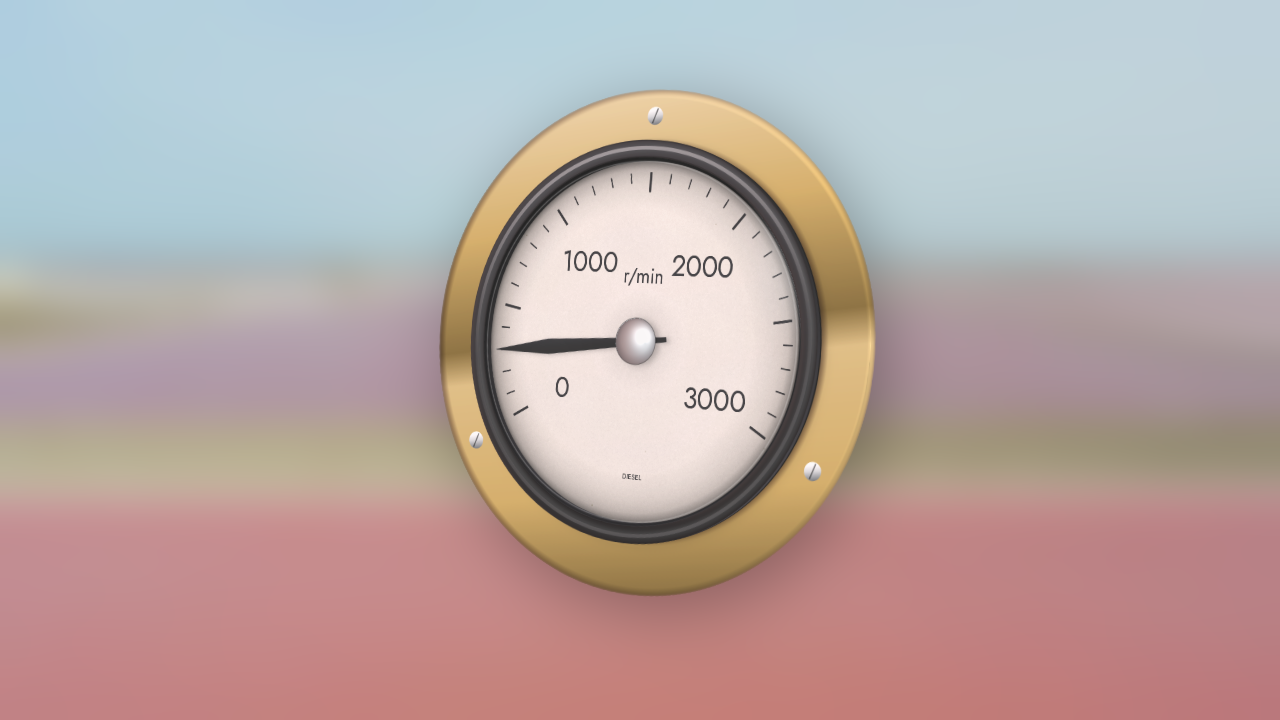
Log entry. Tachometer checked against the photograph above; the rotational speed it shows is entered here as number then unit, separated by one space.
300 rpm
